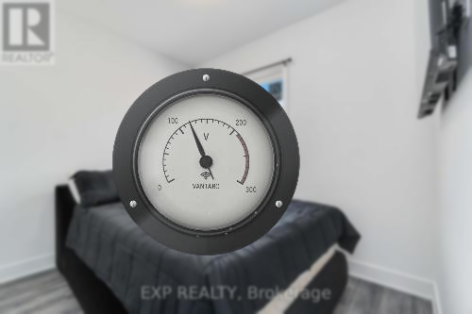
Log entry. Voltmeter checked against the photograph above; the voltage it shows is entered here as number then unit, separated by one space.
120 V
